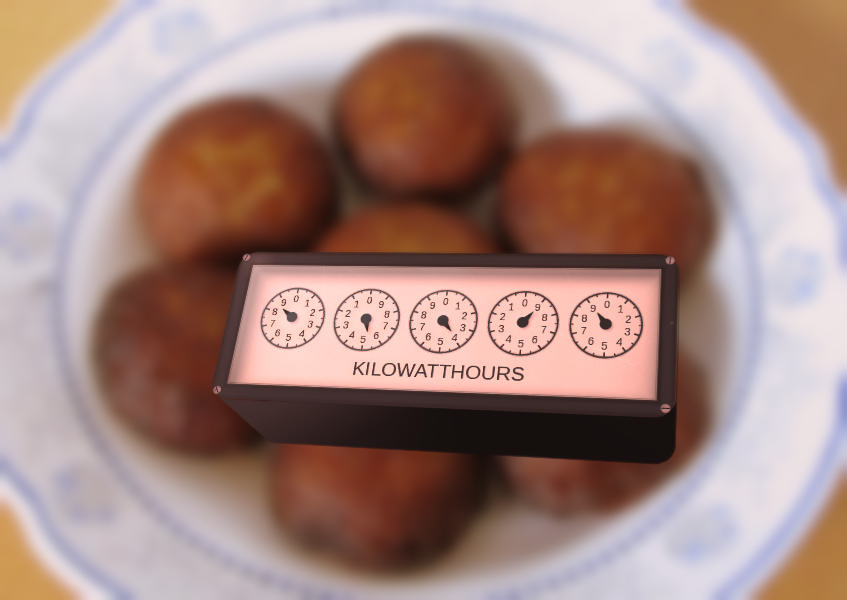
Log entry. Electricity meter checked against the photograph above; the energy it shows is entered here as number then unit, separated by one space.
85389 kWh
